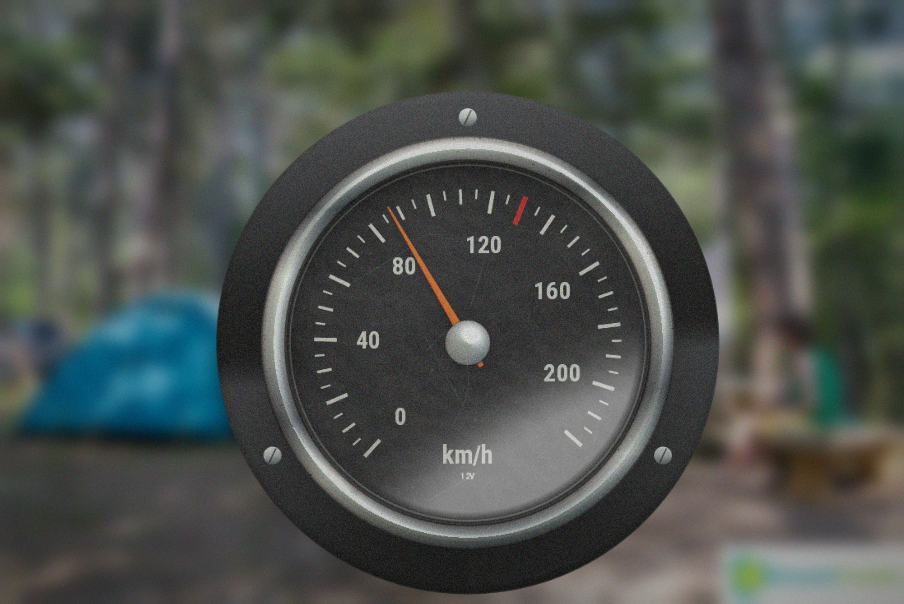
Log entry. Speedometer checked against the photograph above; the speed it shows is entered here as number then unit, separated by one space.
87.5 km/h
